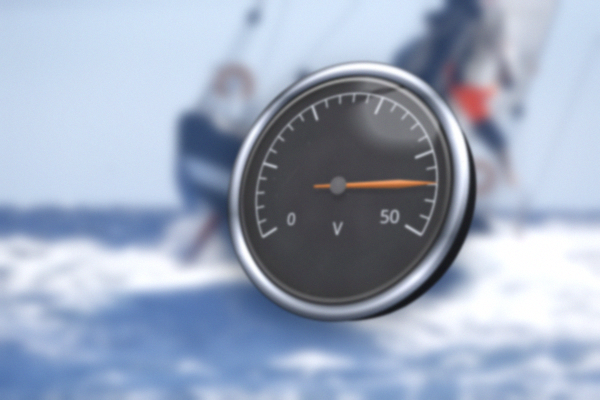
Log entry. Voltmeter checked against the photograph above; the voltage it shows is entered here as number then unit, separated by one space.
44 V
